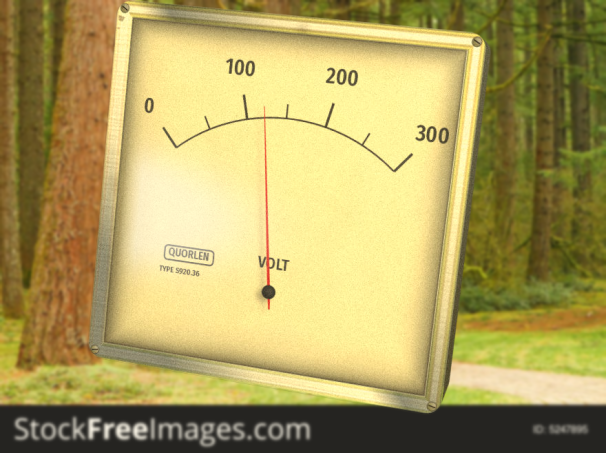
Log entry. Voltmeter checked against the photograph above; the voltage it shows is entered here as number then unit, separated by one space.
125 V
